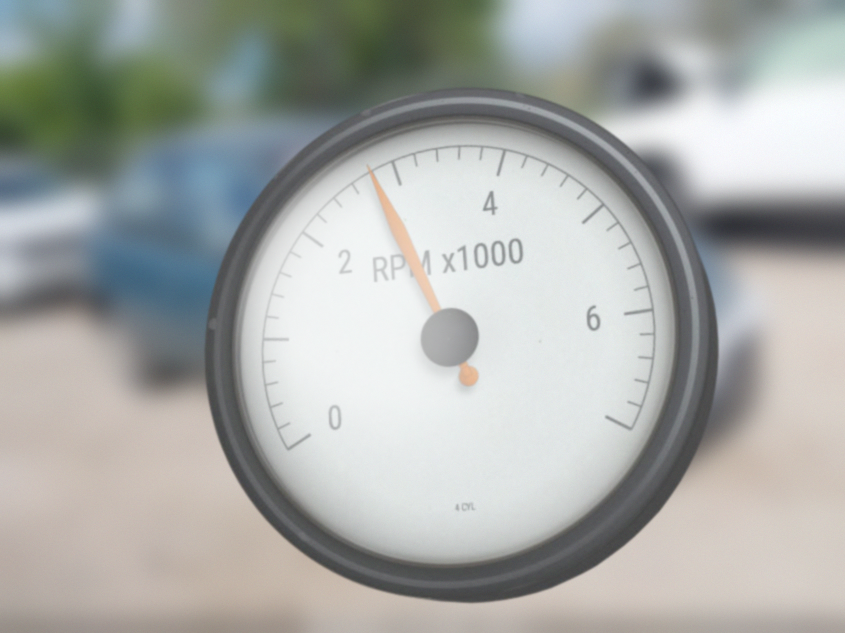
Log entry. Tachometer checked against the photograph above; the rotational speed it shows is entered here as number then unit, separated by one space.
2800 rpm
